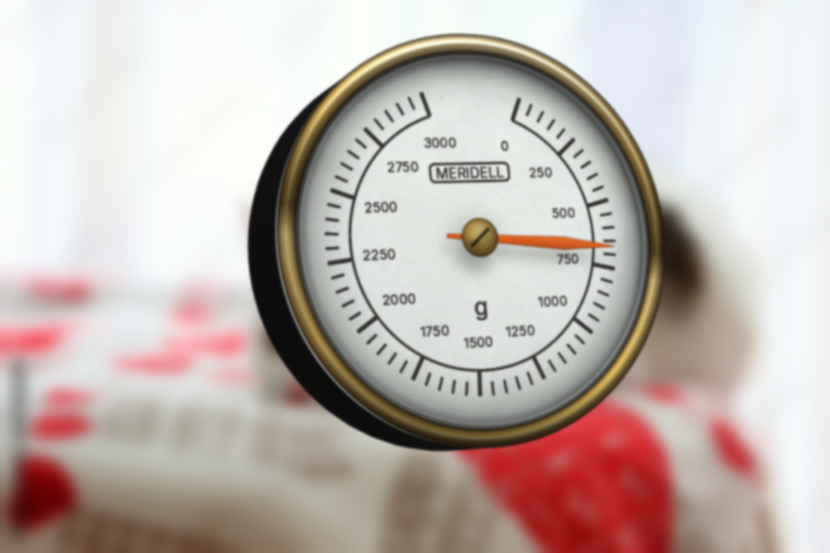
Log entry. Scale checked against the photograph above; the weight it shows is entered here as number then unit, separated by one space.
675 g
